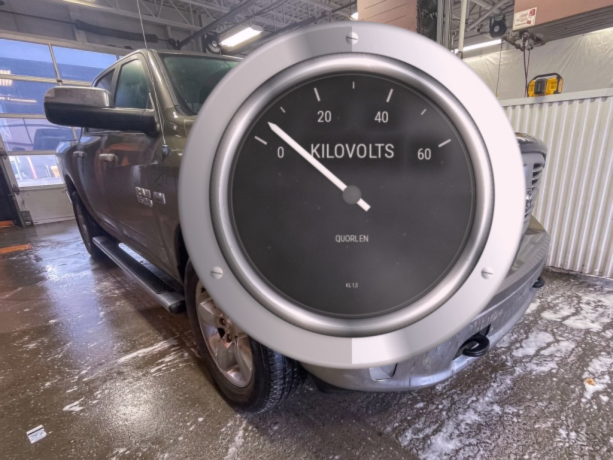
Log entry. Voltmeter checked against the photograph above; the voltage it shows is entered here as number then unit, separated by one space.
5 kV
